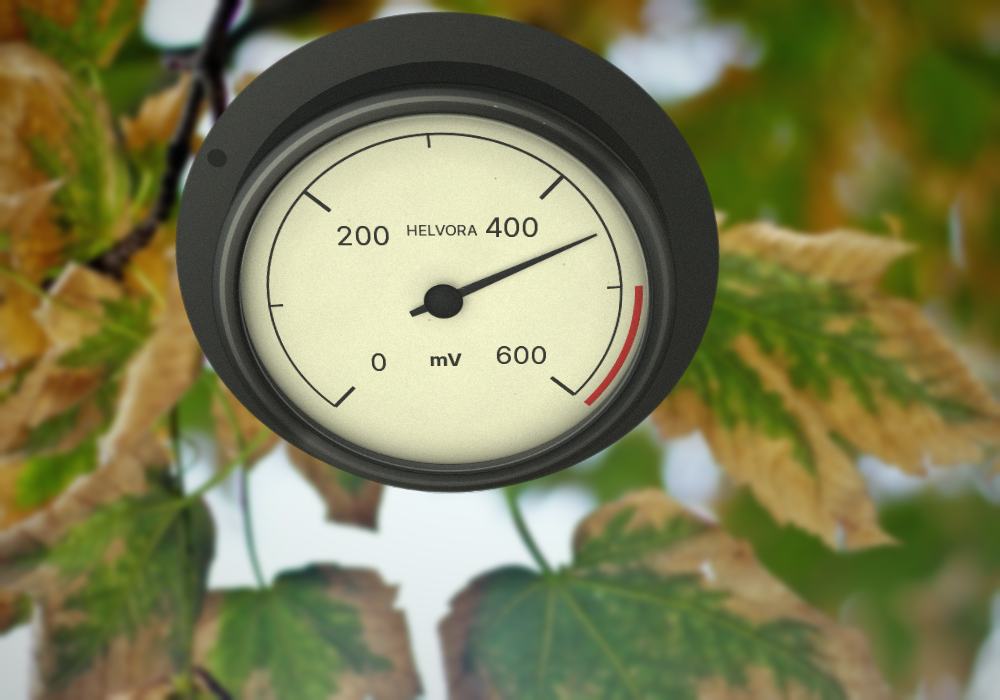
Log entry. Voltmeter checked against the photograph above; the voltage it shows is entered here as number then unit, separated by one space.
450 mV
